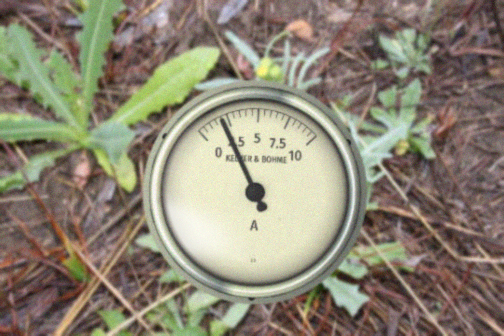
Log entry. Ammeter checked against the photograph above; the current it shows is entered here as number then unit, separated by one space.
2 A
